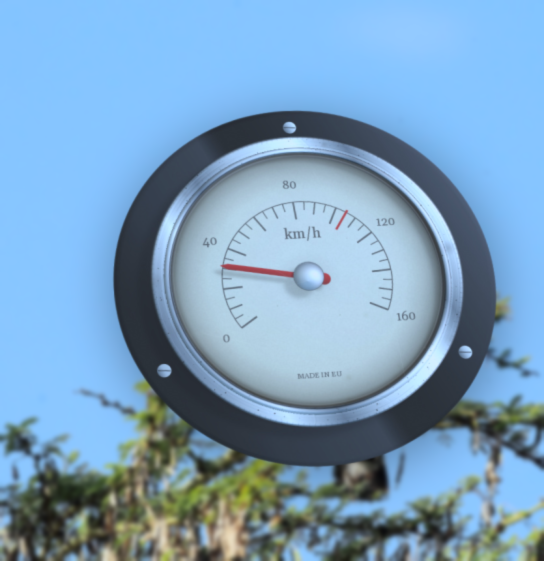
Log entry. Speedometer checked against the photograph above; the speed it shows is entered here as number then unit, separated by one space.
30 km/h
